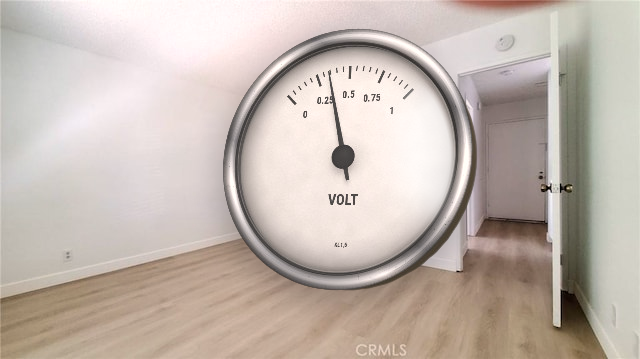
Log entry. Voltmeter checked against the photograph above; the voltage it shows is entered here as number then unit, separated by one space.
0.35 V
